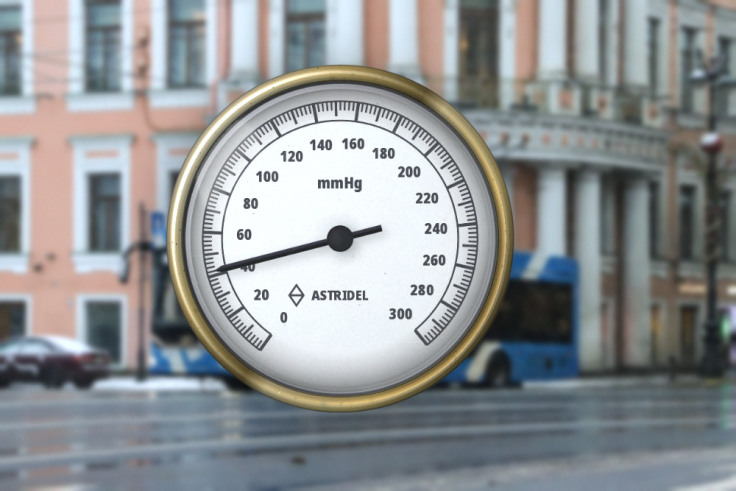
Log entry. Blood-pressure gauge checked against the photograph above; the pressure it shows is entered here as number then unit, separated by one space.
42 mmHg
